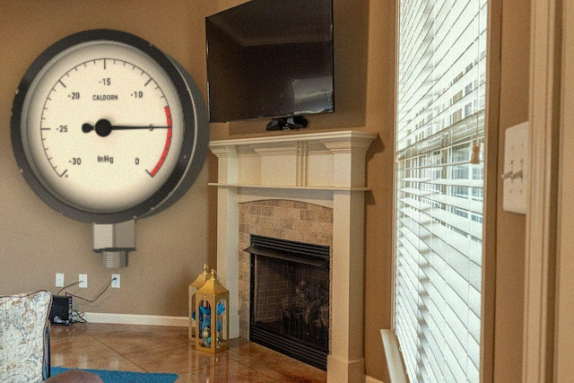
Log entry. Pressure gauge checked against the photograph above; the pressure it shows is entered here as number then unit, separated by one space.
-5 inHg
